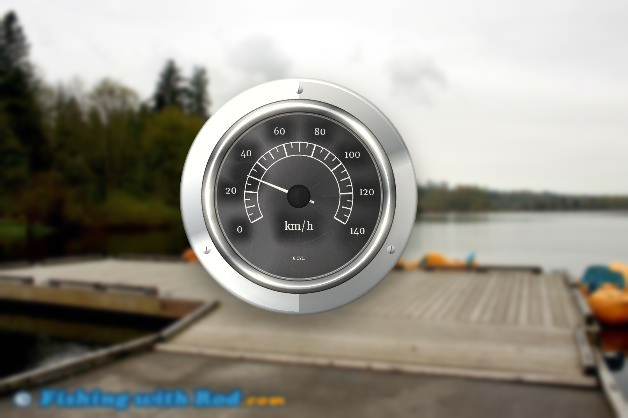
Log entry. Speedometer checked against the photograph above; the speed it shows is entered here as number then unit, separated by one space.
30 km/h
